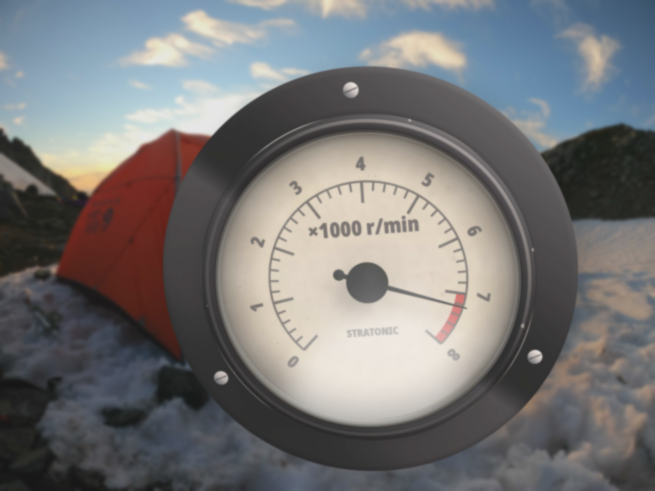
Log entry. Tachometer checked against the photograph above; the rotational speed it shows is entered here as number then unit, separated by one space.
7200 rpm
